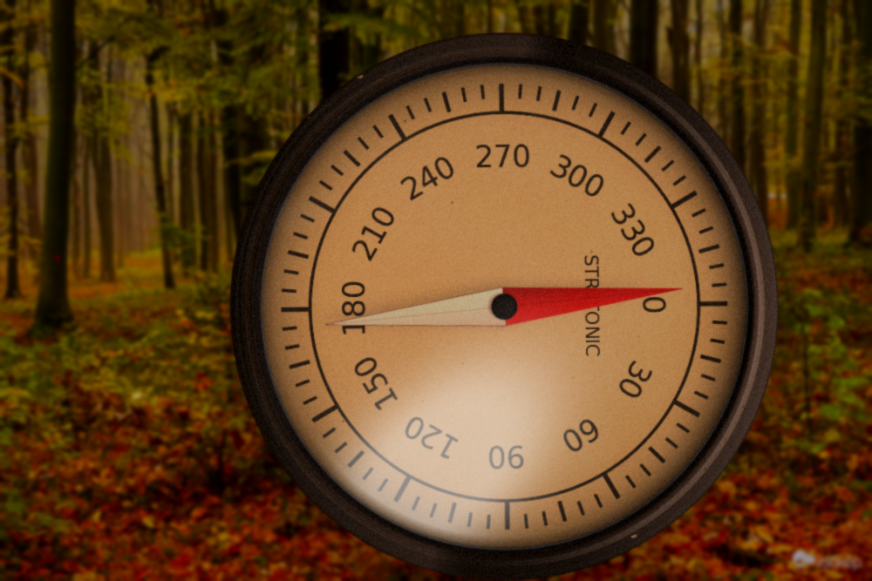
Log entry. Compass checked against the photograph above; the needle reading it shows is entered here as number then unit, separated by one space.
355 °
